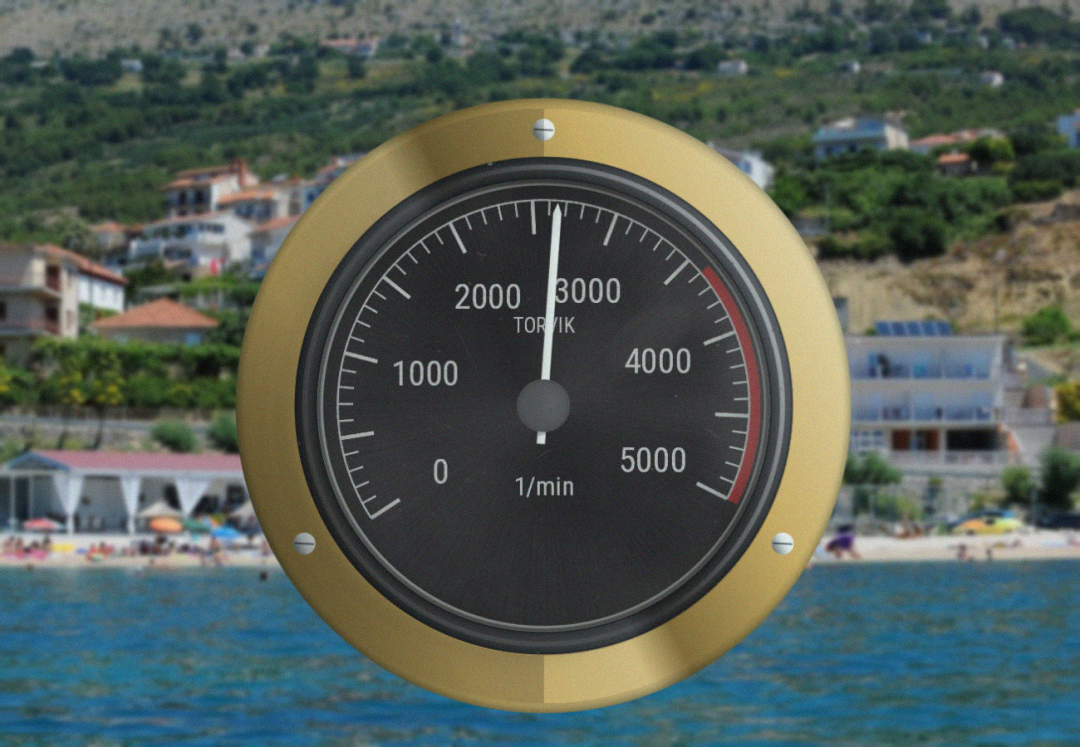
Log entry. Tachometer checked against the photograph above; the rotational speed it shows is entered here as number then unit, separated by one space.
2650 rpm
